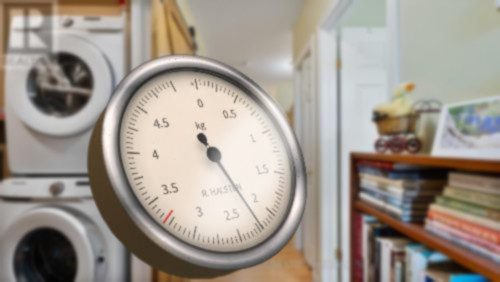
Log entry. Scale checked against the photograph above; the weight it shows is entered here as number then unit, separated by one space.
2.25 kg
